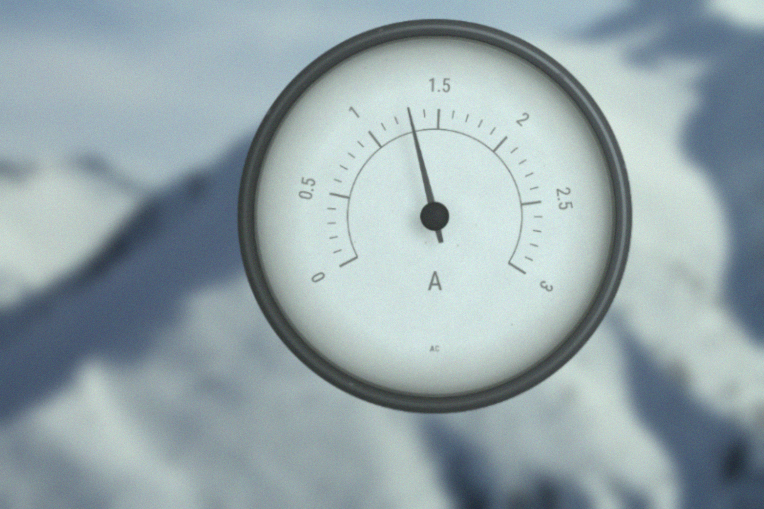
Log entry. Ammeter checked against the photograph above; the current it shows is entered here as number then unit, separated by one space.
1.3 A
